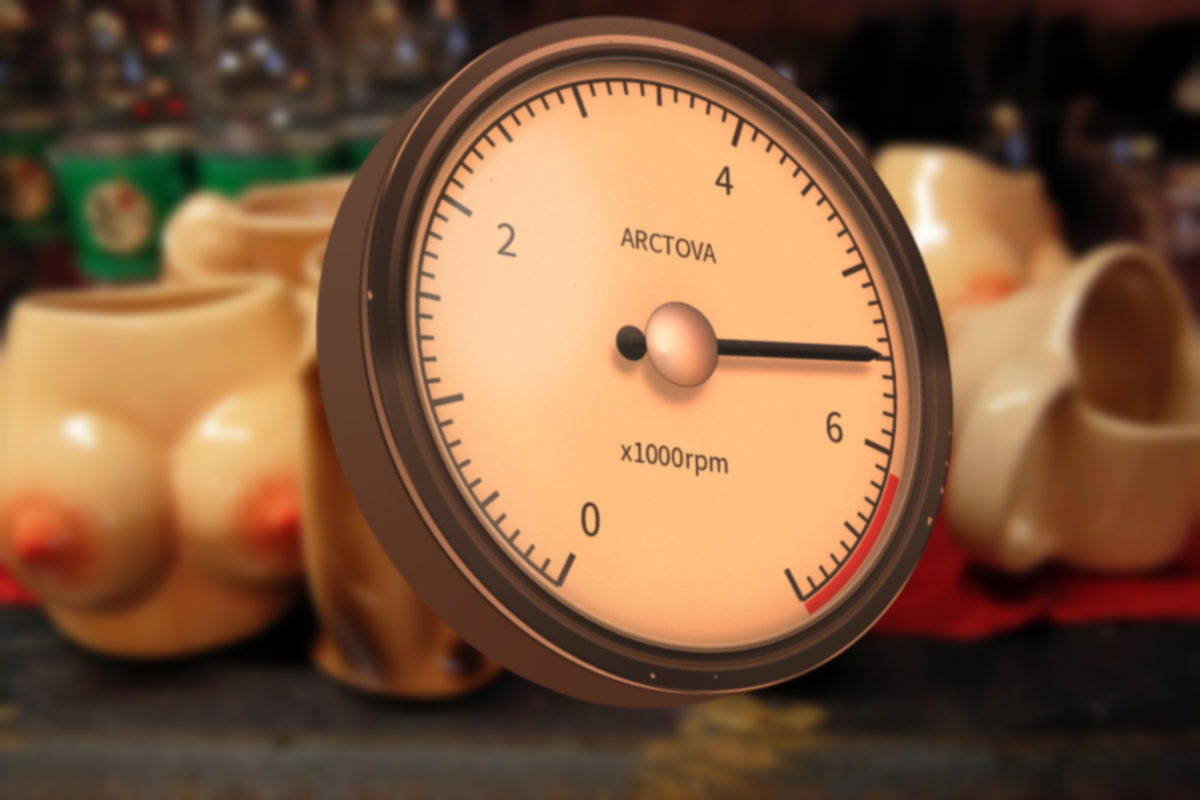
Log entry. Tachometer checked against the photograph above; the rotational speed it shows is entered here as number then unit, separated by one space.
5500 rpm
